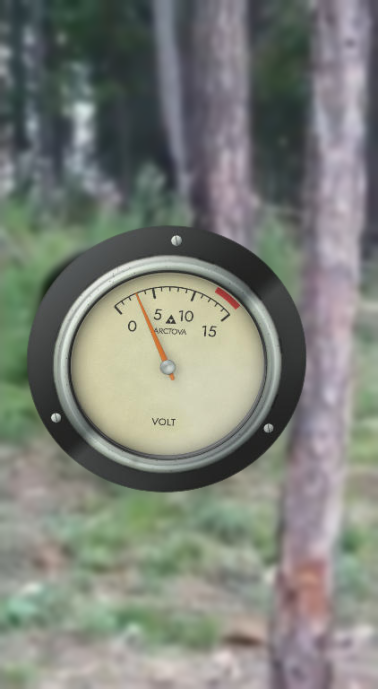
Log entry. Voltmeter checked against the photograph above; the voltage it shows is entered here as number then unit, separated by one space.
3 V
